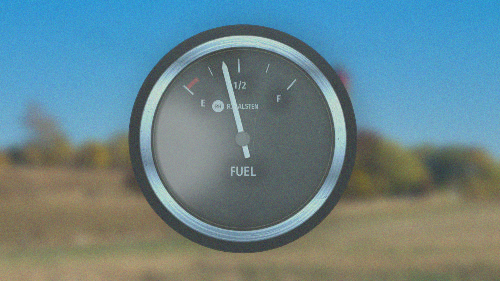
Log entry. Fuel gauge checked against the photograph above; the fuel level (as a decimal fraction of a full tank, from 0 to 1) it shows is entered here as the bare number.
0.375
